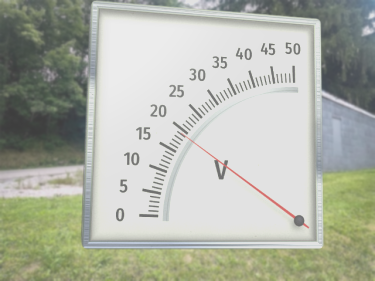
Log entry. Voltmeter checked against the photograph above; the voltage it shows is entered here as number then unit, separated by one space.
19 V
